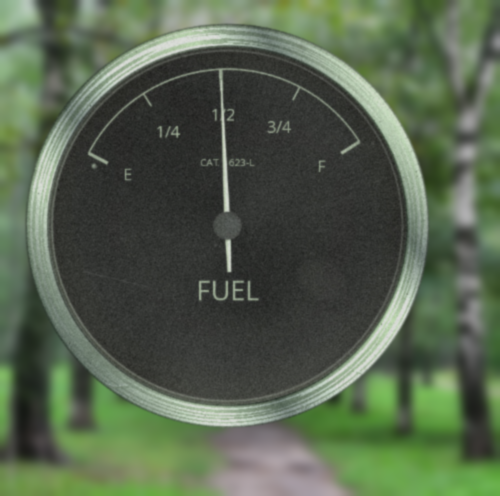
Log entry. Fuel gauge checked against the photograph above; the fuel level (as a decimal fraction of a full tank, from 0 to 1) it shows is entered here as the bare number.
0.5
